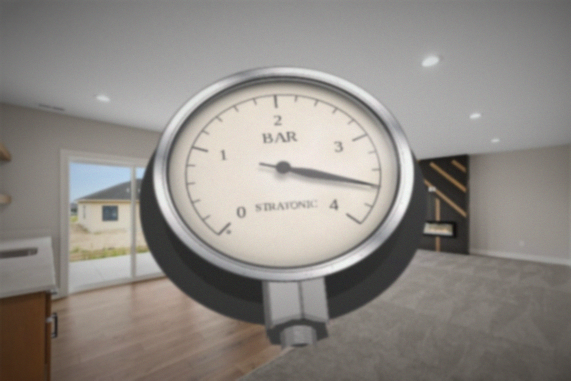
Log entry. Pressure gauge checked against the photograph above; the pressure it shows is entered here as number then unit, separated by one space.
3.6 bar
